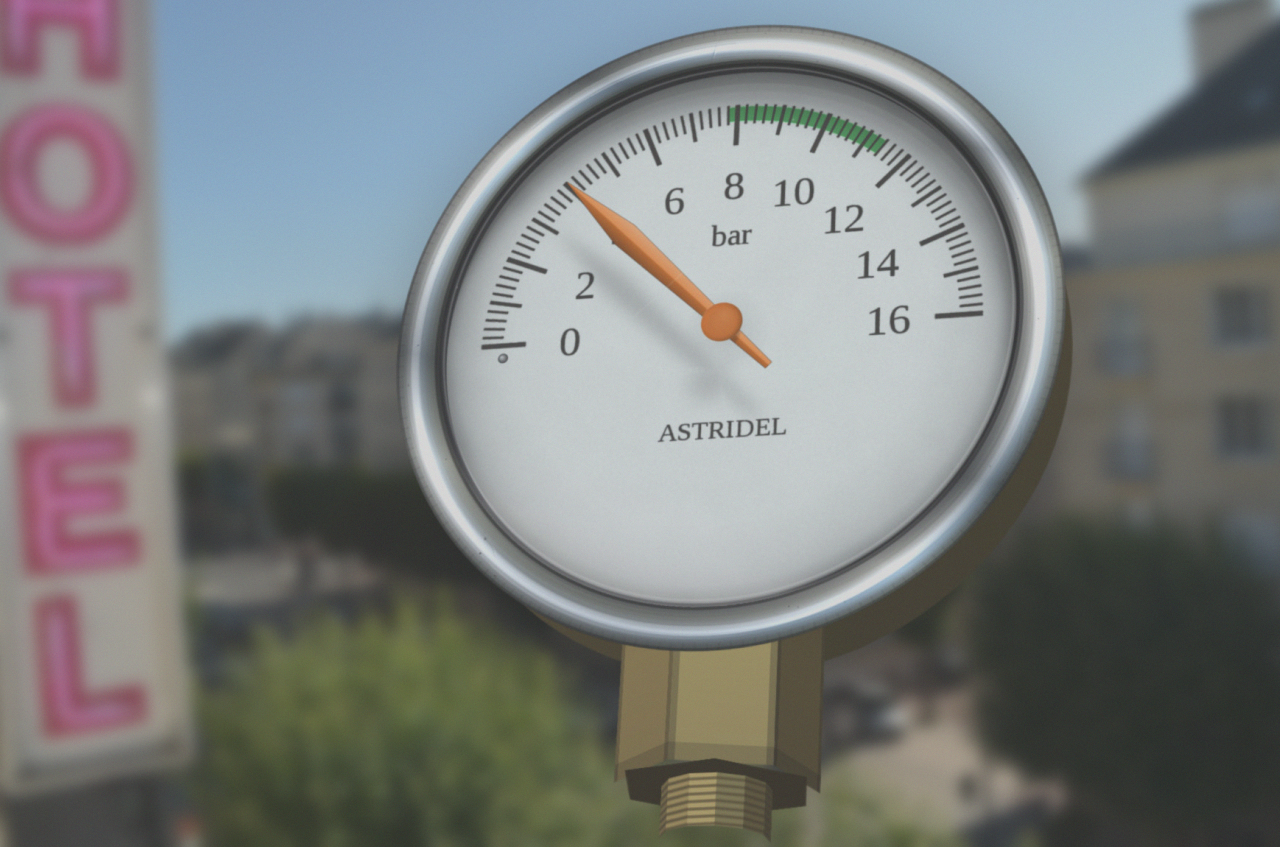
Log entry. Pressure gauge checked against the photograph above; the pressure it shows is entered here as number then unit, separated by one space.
4 bar
